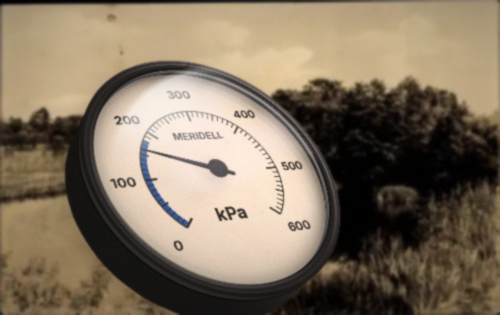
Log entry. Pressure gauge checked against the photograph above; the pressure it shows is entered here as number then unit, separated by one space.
150 kPa
